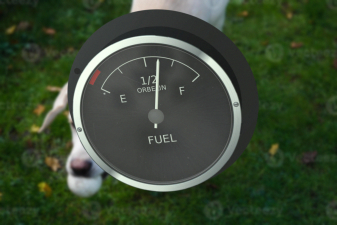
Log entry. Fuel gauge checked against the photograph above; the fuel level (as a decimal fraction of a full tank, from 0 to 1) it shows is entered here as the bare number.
0.625
